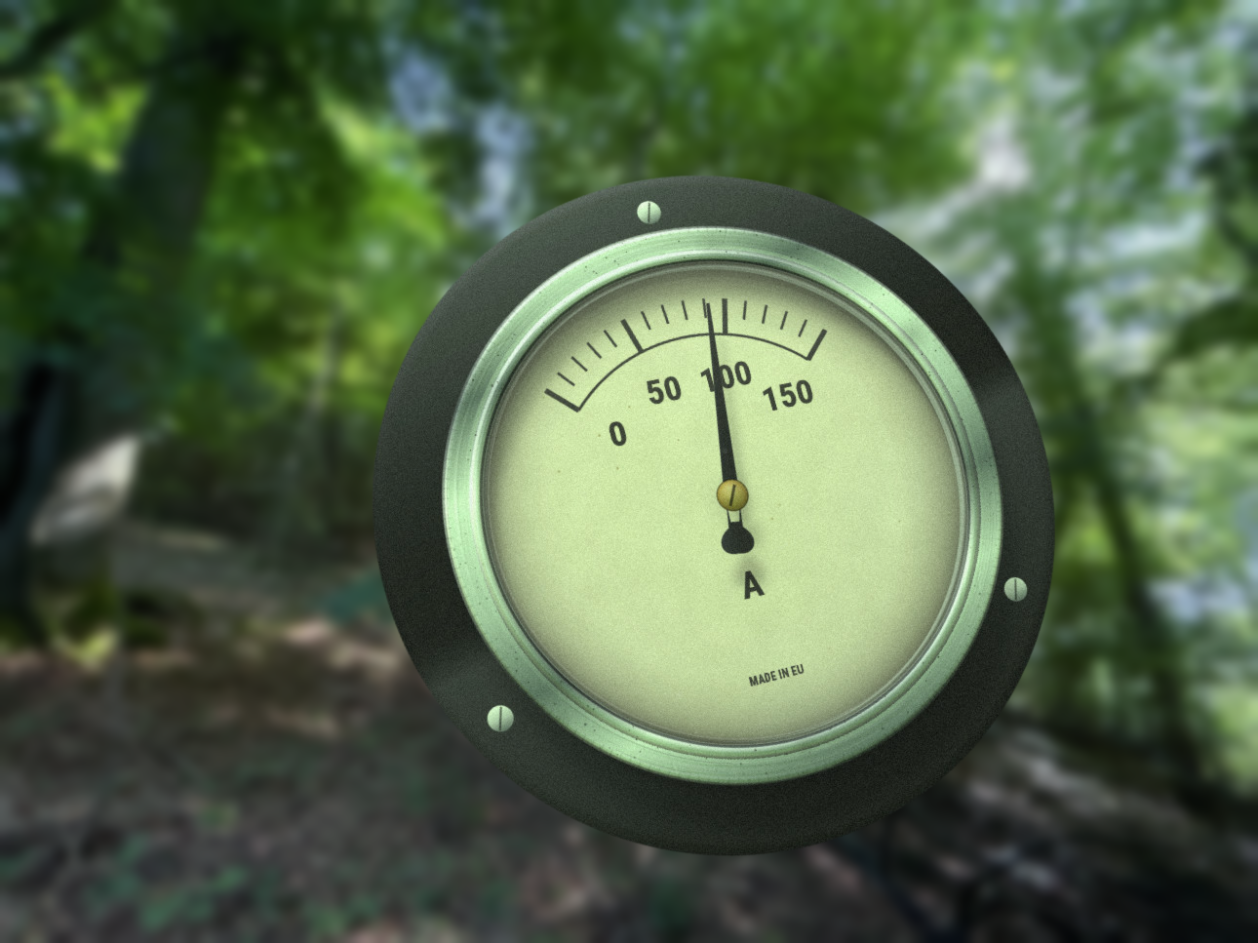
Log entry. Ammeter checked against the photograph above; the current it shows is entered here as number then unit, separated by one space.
90 A
